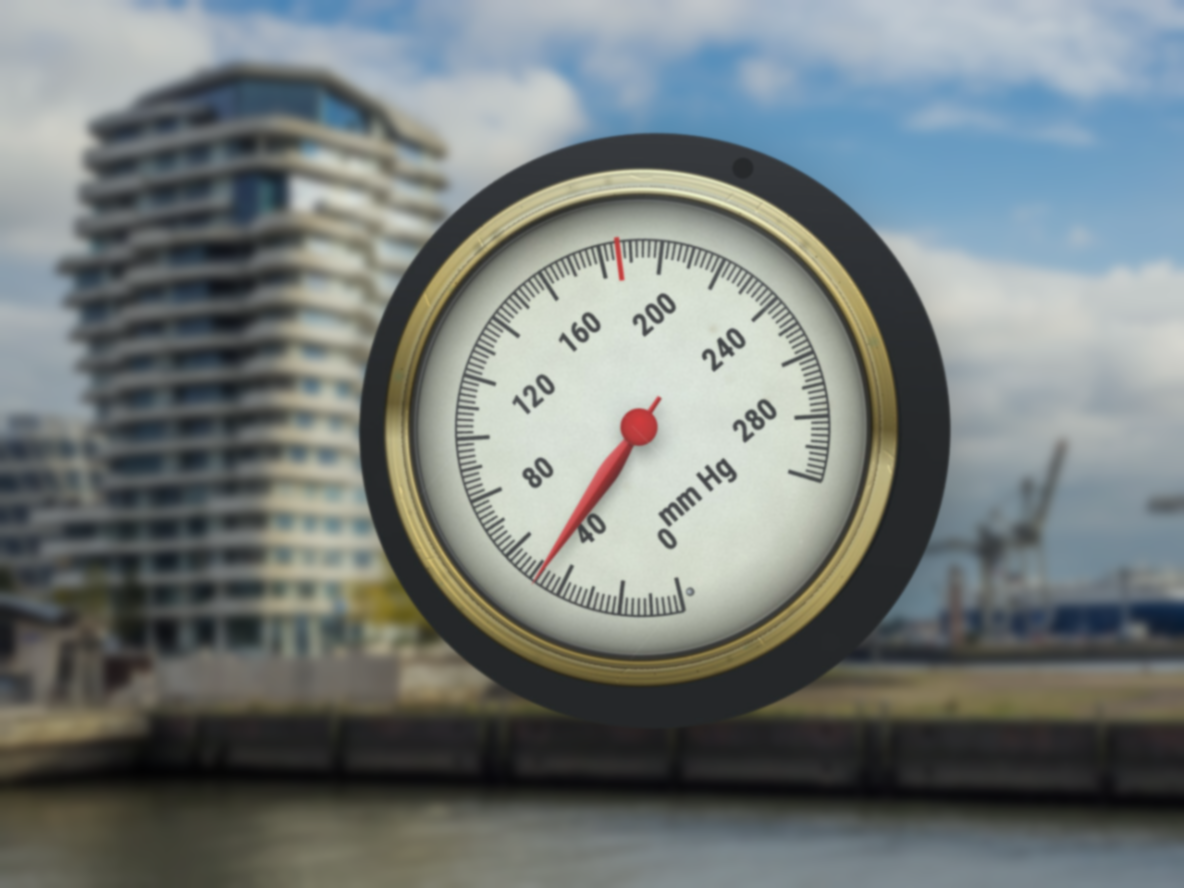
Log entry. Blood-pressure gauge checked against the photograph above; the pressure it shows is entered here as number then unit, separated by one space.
48 mmHg
